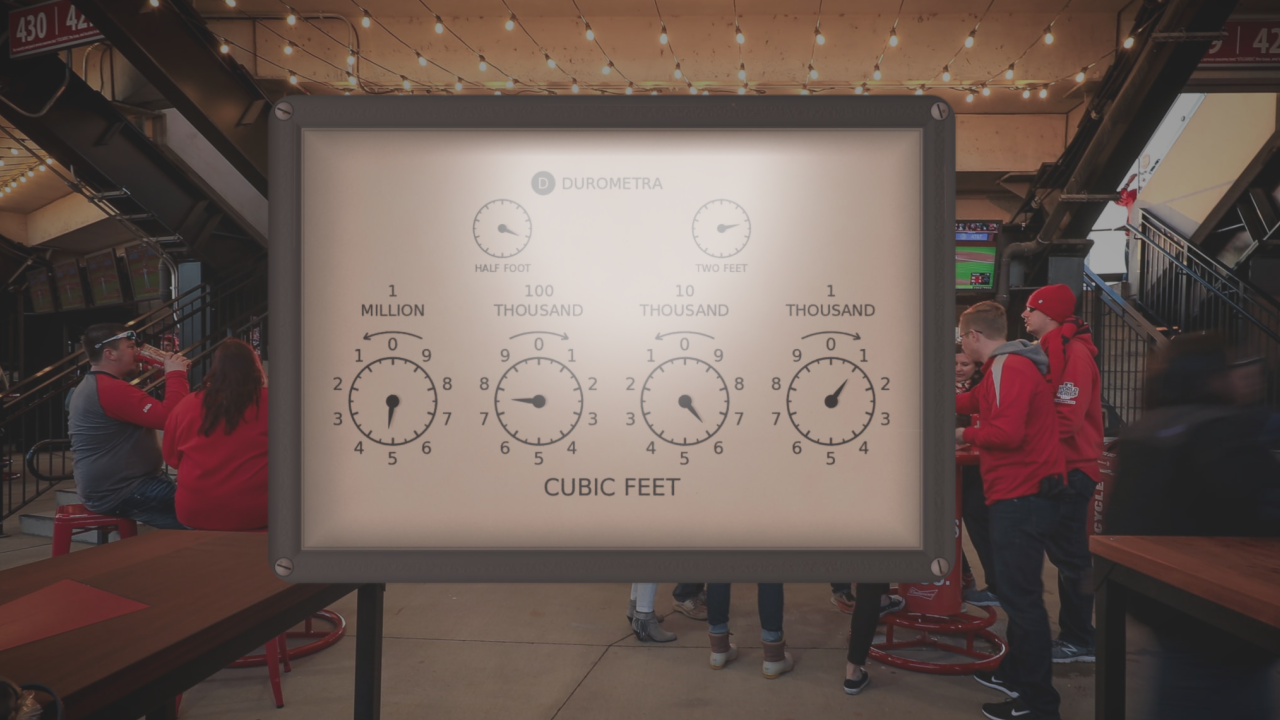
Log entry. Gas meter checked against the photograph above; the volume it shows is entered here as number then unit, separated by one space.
476100 ft³
